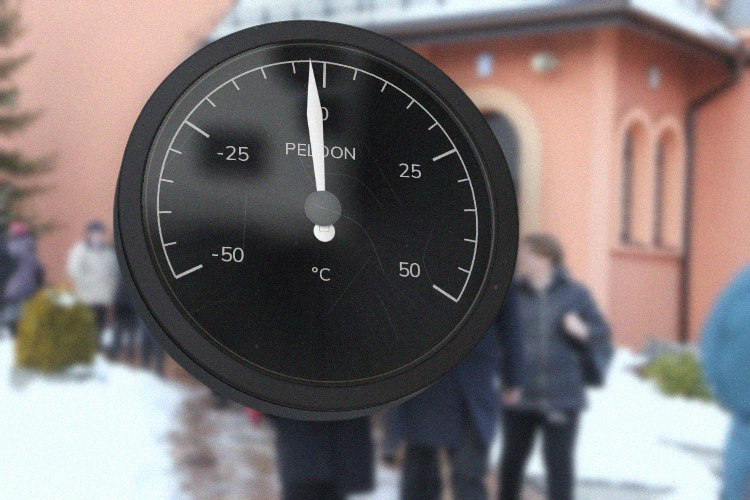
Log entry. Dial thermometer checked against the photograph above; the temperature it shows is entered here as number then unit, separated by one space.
-2.5 °C
